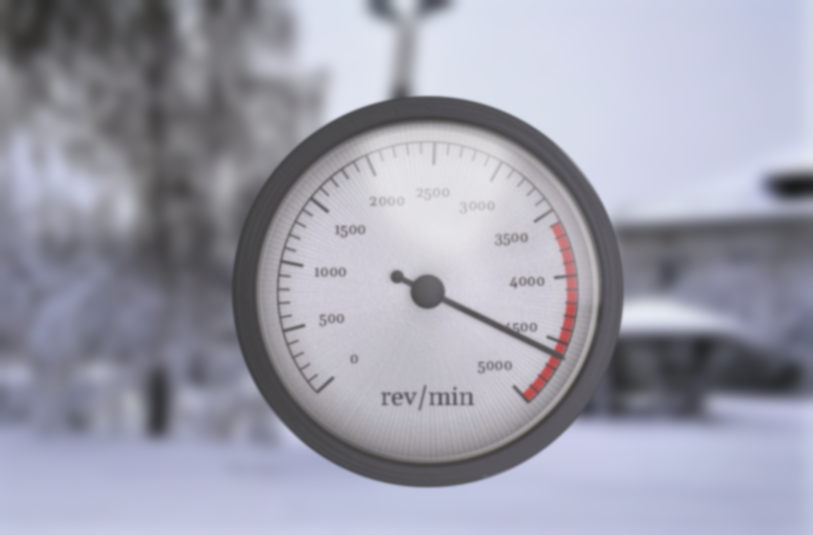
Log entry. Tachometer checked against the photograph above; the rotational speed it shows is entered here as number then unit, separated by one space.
4600 rpm
